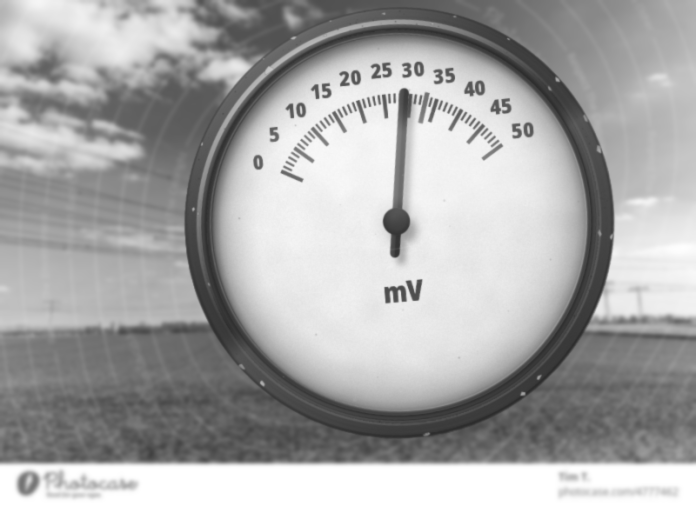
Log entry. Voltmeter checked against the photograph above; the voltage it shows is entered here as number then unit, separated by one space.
29 mV
